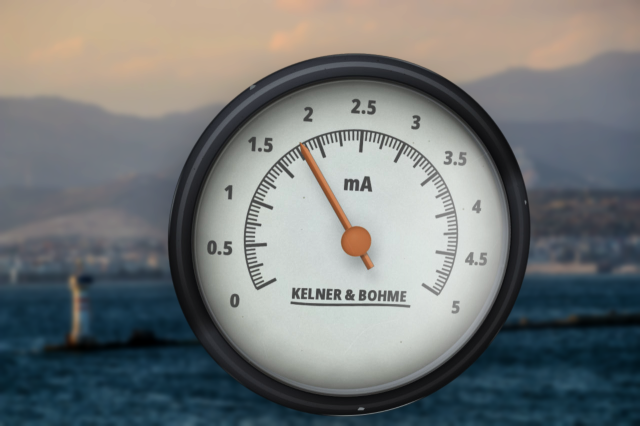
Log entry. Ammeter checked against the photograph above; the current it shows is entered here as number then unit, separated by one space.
1.8 mA
